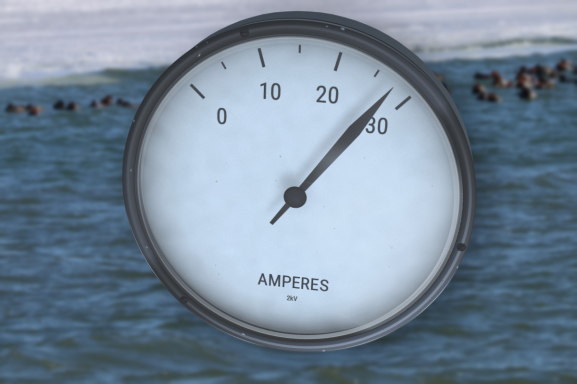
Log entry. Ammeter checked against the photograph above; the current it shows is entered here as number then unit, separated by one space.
27.5 A
